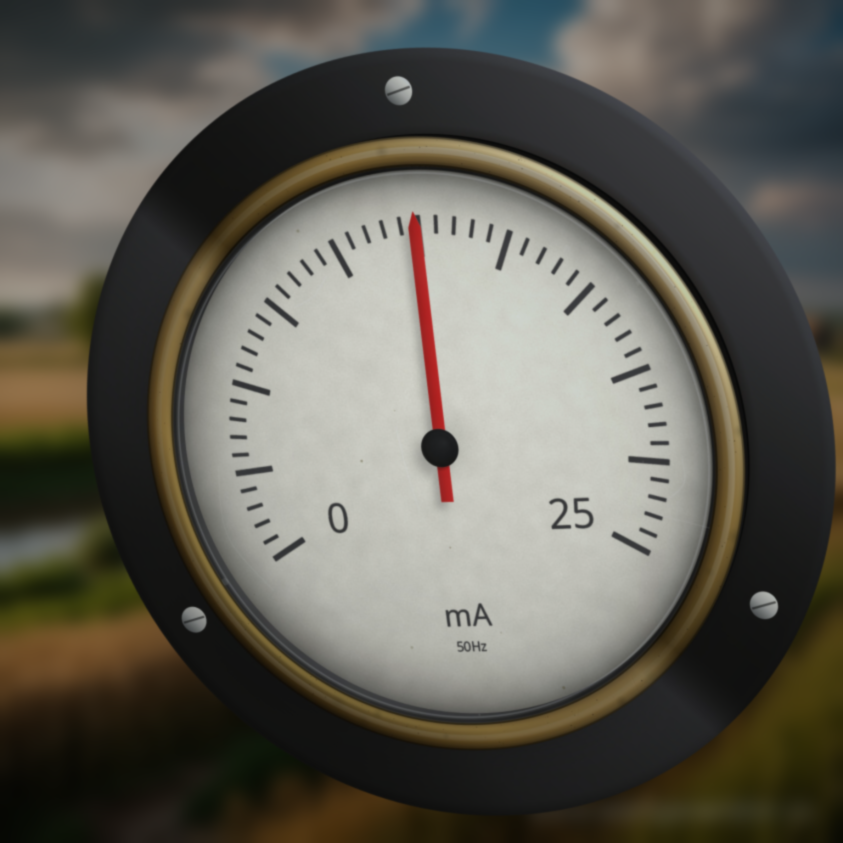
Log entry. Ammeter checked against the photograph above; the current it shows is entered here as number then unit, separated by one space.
12.5 mA
